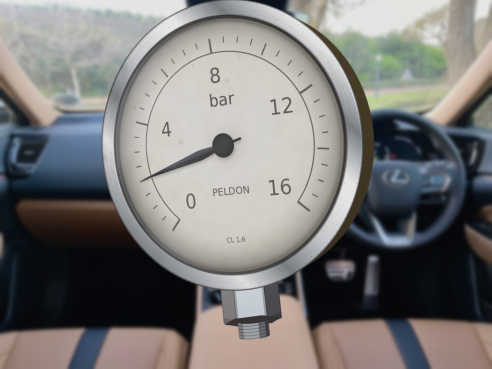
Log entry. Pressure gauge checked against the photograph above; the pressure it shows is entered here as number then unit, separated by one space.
2 bar
